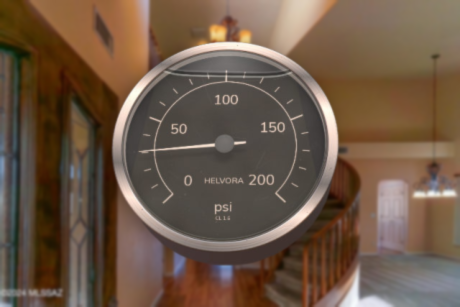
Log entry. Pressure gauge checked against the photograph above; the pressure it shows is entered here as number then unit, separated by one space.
30 psi
